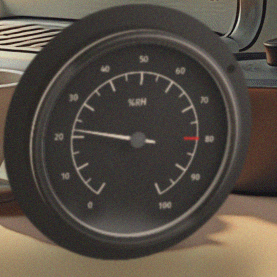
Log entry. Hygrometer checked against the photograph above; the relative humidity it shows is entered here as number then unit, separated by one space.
22.5 %
